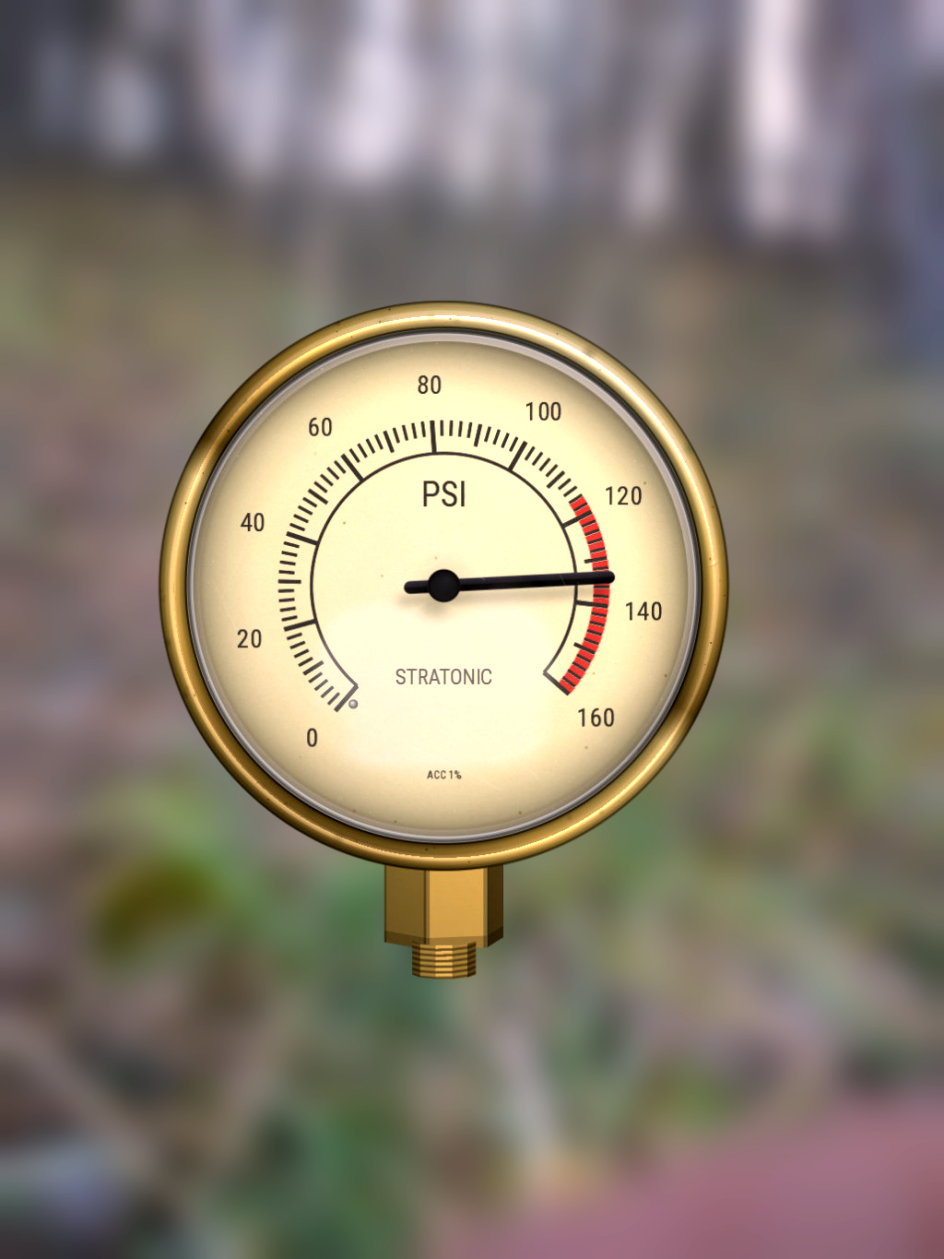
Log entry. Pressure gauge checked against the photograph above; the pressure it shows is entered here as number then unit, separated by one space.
134 psi
